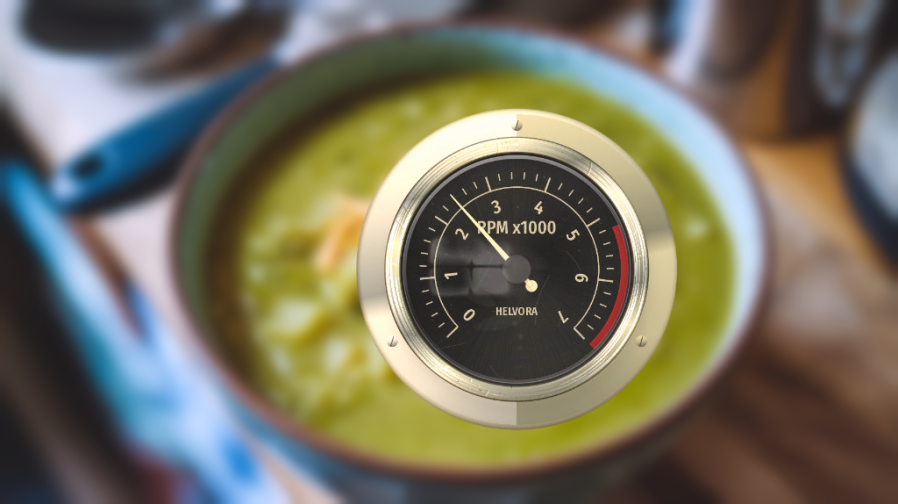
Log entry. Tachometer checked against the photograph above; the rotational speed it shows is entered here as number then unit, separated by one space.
2400 rpm
